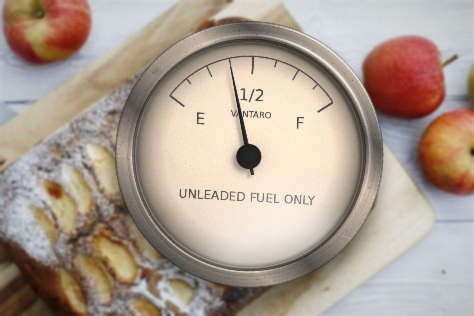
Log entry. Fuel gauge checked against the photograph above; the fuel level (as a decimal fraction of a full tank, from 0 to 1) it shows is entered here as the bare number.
0.375
